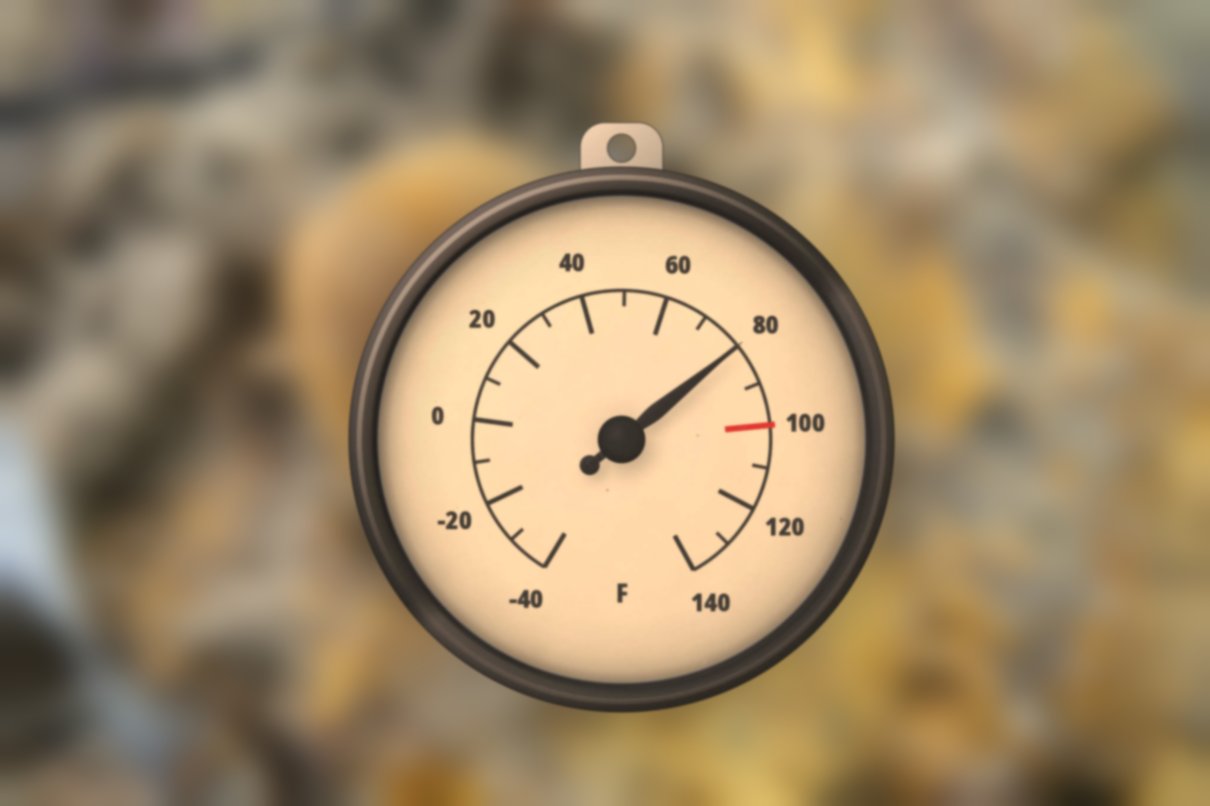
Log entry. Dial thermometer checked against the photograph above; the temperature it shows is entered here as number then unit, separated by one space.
80 °F
